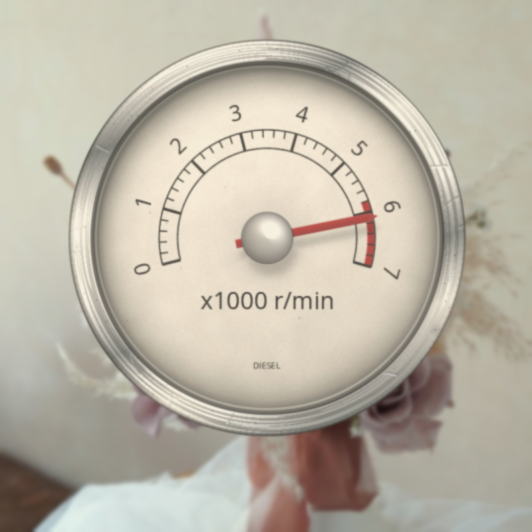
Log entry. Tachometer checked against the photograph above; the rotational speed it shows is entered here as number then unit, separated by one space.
6100 rpm
